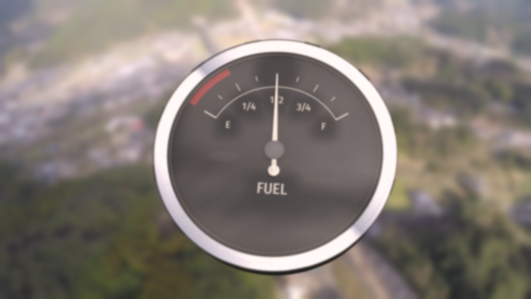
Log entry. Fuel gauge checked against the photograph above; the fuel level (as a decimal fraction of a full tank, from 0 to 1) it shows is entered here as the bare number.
0.5
